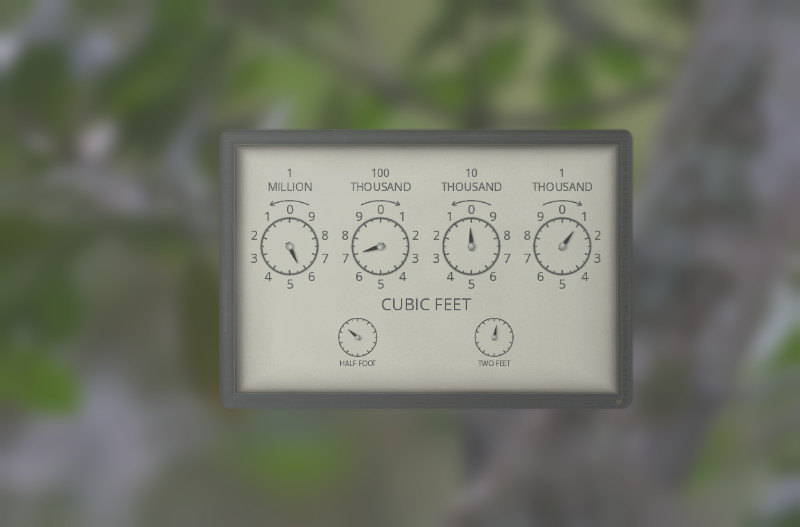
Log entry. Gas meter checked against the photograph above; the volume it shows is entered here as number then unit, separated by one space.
570100 ft³
